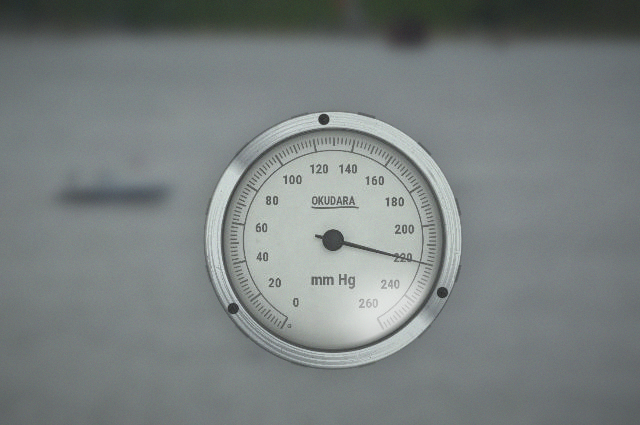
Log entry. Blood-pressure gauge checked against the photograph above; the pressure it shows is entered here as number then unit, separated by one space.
220 mmHg
